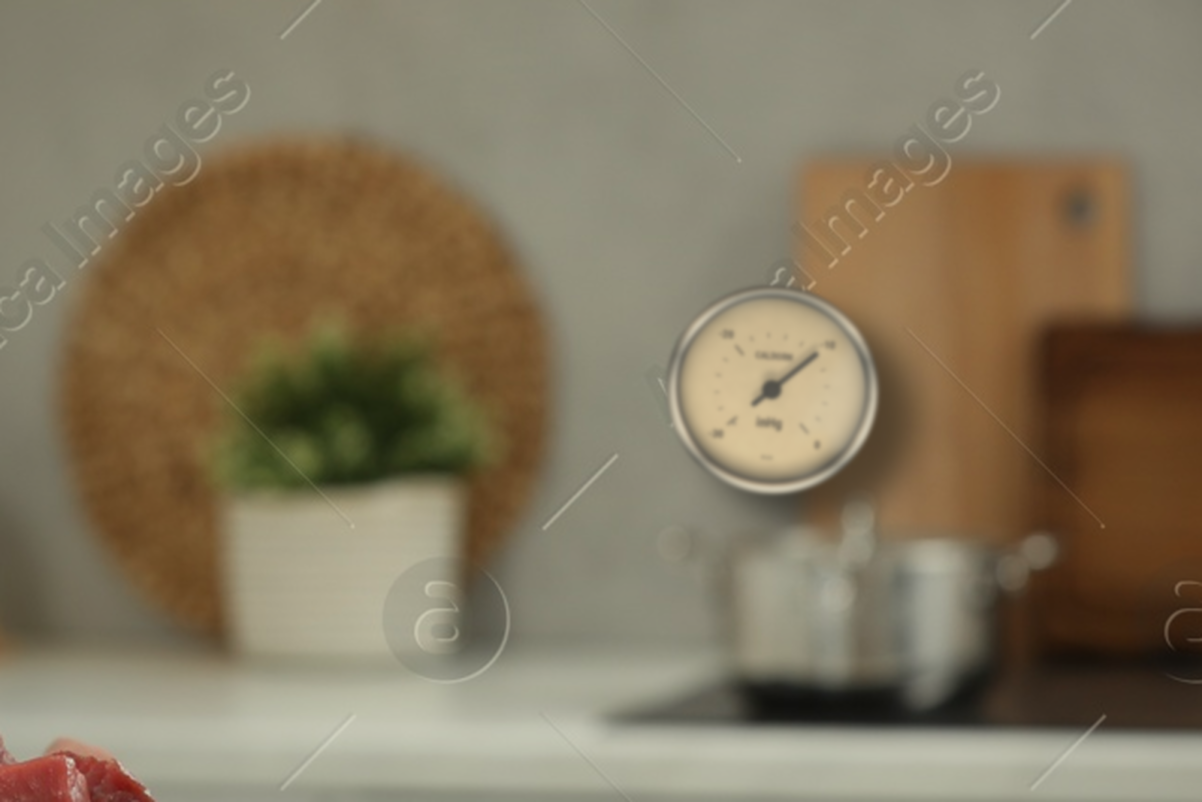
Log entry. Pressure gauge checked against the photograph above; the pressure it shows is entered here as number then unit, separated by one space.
-10 inHg
